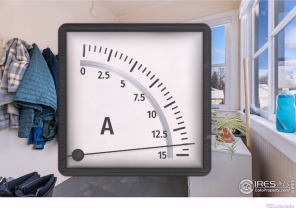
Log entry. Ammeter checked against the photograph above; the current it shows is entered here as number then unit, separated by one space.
14 A
